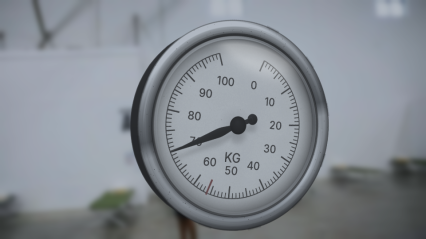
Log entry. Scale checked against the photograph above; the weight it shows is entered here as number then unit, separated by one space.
70 kg
